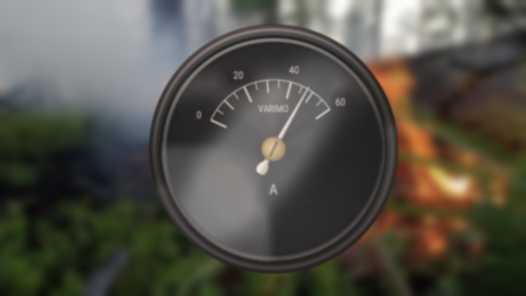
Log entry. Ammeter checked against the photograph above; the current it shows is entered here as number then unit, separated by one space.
47.5 A
